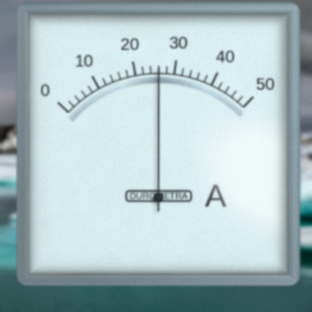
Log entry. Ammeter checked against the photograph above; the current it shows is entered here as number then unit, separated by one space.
26 A
